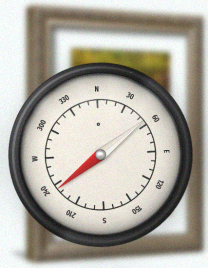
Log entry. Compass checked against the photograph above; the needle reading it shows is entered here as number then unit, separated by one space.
235 °
